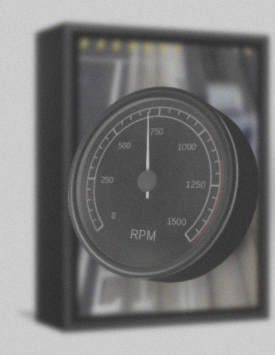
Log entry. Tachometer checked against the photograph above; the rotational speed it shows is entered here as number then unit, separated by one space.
700 rpm
